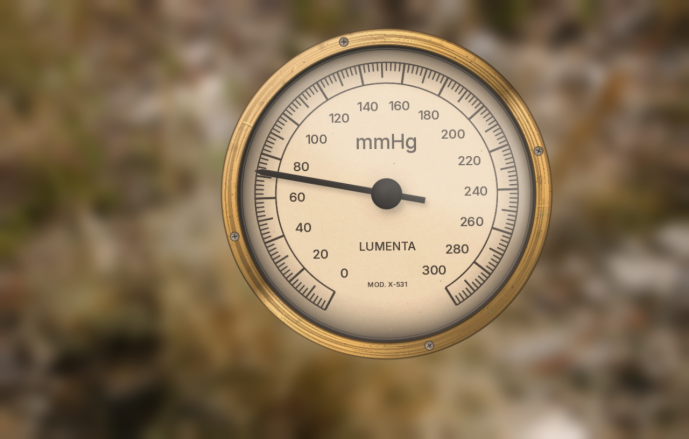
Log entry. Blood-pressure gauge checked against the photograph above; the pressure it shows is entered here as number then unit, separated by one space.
72 mmHg
